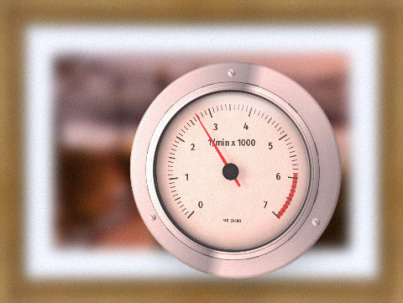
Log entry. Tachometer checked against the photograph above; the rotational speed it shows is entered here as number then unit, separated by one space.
2700 rpm
